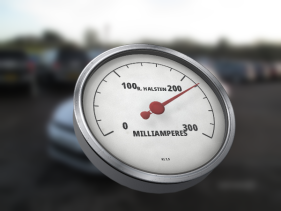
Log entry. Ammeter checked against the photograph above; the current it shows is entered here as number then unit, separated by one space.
220 mA
